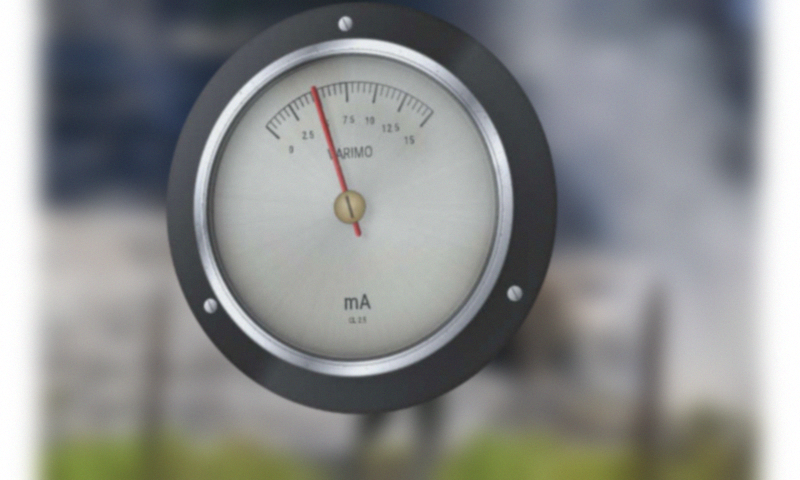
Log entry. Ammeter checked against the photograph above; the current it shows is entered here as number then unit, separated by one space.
5 mA
